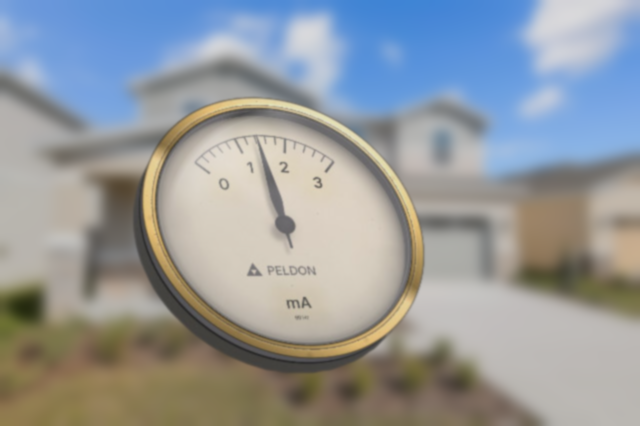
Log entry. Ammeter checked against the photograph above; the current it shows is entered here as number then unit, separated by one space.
1.4 mA
